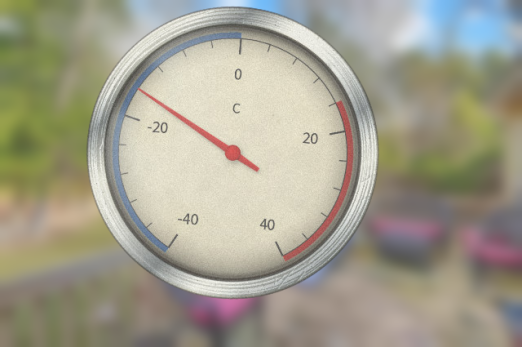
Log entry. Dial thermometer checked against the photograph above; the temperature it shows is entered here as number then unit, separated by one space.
-16 °C
